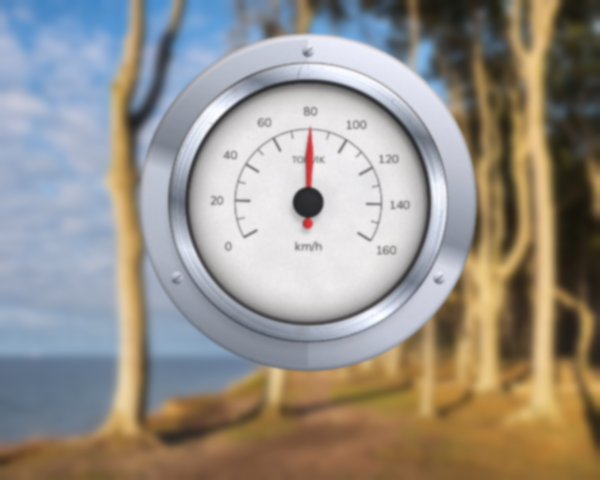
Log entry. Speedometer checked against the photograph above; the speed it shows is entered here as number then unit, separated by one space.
80 km/h
